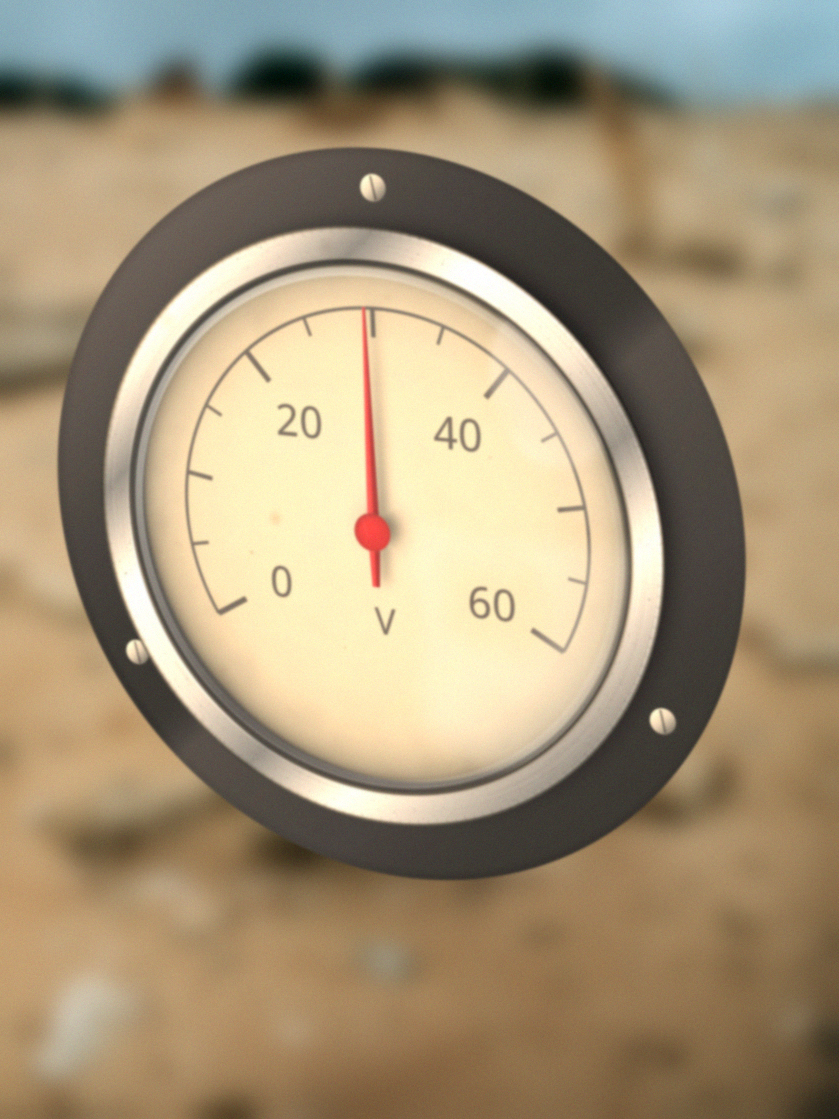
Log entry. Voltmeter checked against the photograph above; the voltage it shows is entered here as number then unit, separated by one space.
30 V
